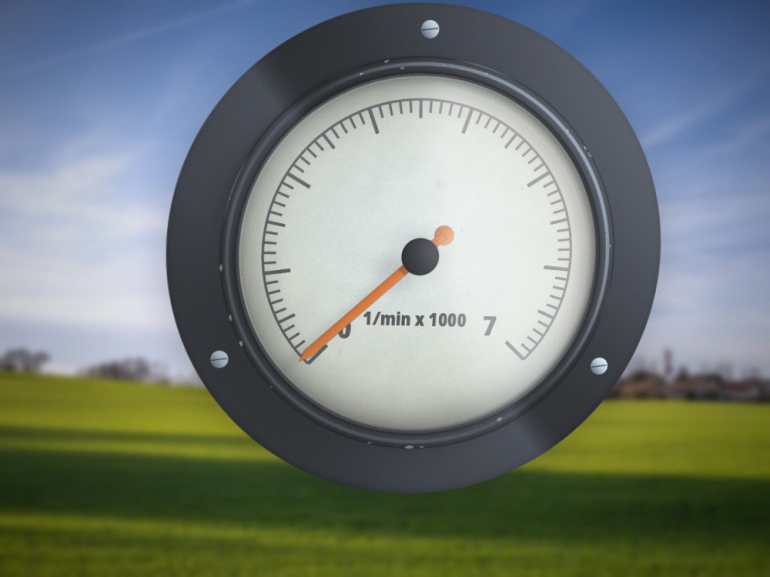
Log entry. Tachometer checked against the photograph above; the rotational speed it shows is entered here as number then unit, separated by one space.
100 rpm
